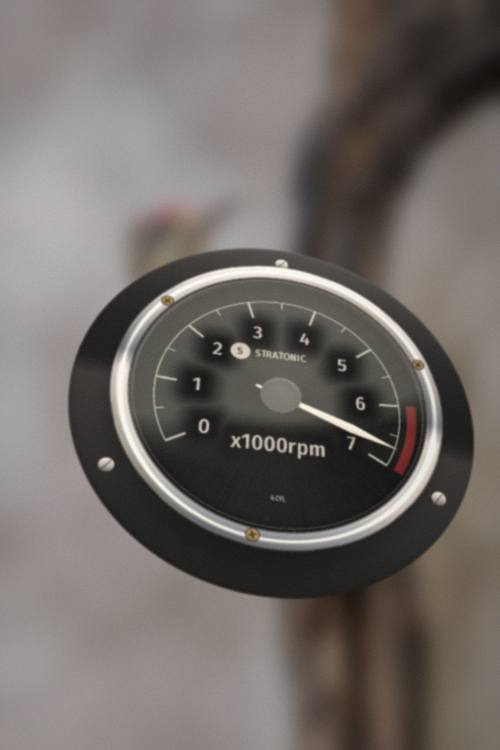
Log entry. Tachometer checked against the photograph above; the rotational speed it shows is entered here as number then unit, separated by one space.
6750 rpm
